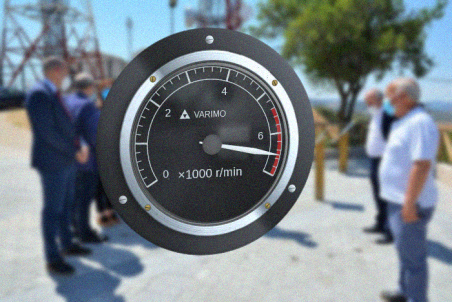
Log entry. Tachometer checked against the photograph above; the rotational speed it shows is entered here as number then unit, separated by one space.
6500 rpm
